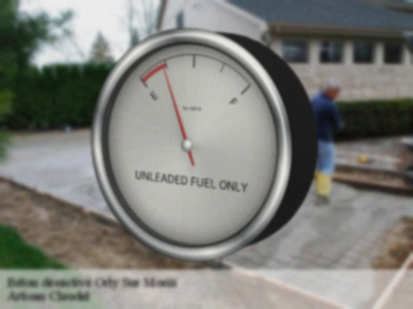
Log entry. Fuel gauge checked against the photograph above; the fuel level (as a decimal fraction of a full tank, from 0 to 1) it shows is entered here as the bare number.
0.25
